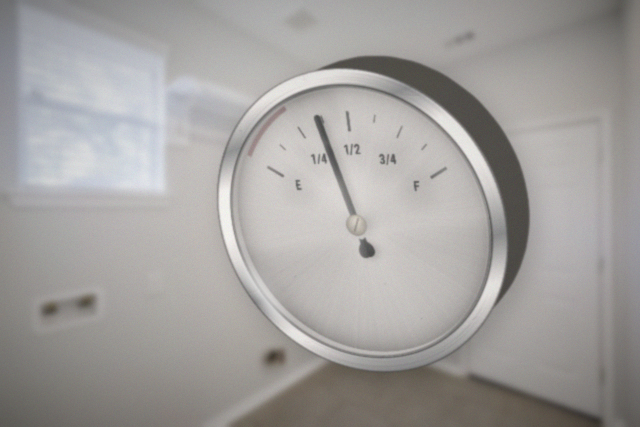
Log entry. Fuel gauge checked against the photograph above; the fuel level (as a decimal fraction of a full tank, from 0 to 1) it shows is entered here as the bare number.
0.375
